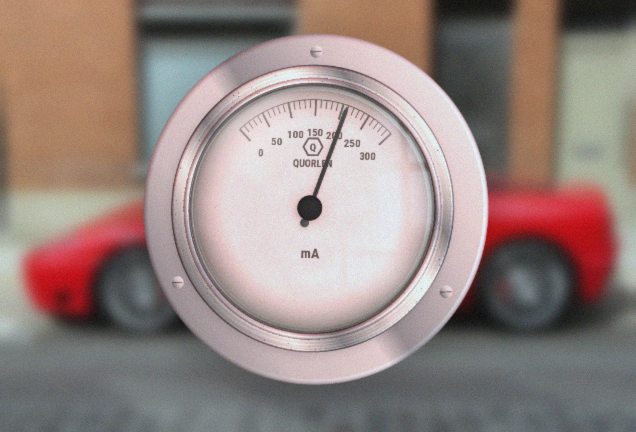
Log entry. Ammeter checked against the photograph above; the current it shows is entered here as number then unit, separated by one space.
210 mA
